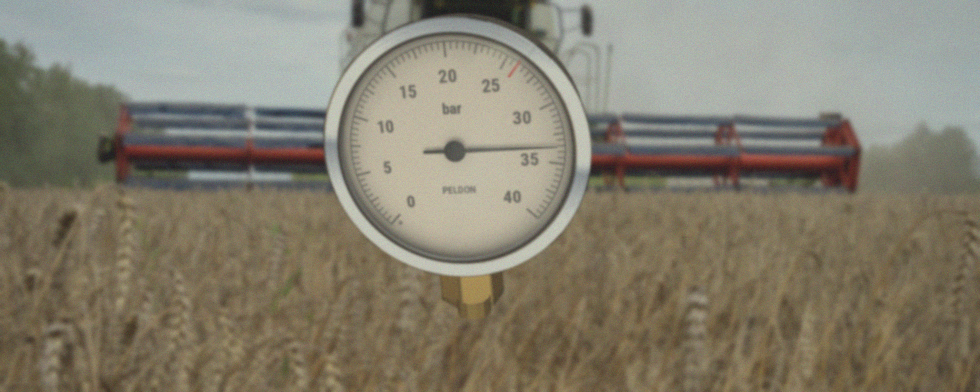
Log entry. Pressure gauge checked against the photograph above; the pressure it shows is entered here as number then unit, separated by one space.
33.5 bar
